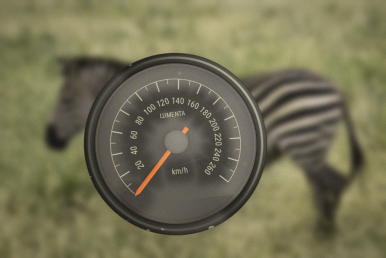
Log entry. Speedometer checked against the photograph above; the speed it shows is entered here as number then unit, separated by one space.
0 km/h
